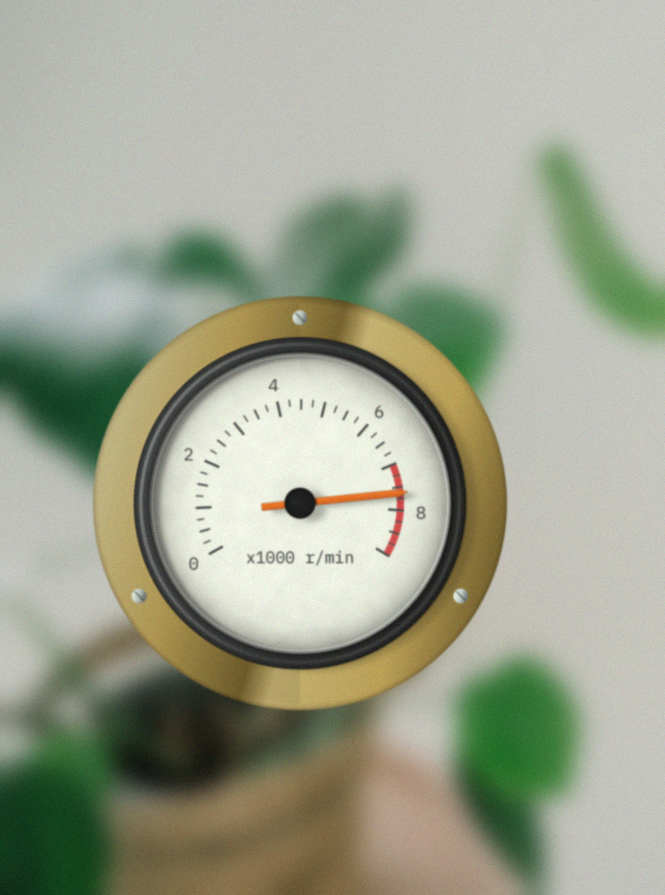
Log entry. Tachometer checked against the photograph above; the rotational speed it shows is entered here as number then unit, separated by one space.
7625 rpm
